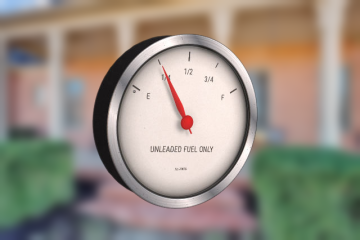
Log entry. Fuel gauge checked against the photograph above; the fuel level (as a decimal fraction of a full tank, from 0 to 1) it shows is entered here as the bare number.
0.25
